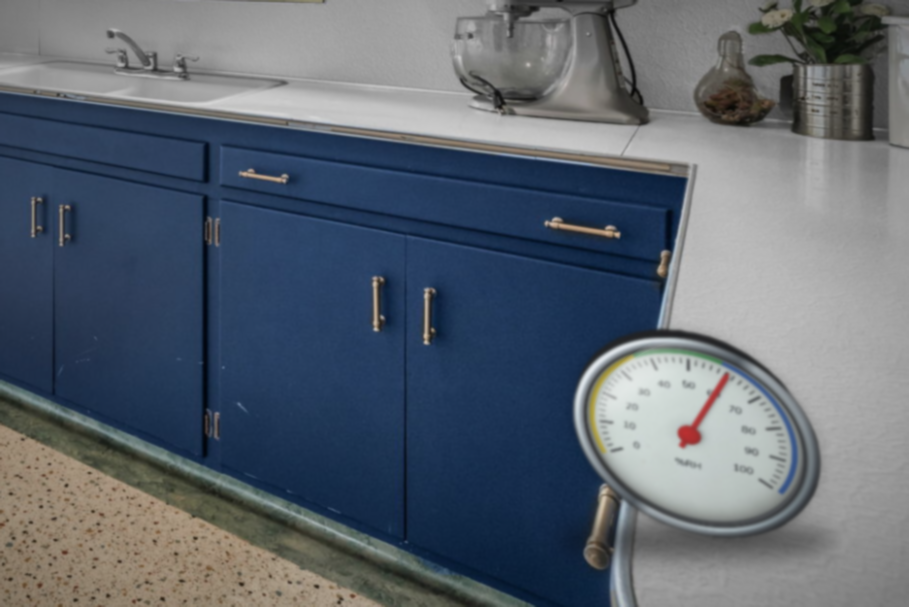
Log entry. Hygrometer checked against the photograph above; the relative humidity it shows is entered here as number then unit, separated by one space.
60 %
